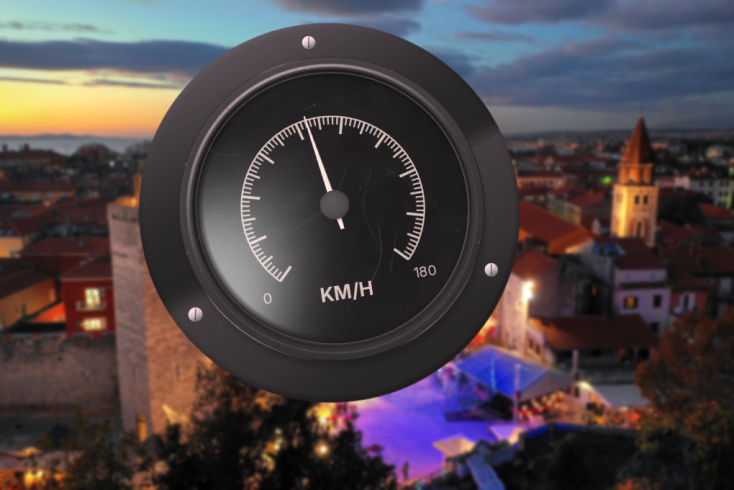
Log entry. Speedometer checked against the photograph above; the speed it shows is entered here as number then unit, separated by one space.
84 km/h
